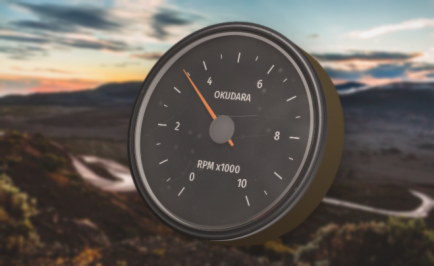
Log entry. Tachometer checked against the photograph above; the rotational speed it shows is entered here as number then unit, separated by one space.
3500 rpm
